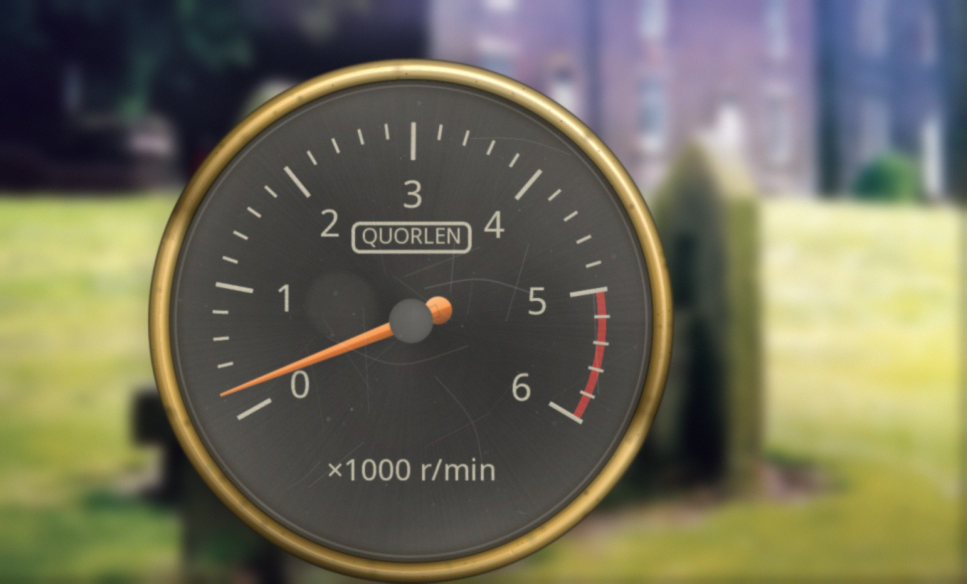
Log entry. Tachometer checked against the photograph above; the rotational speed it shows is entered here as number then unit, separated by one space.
200 rpm
